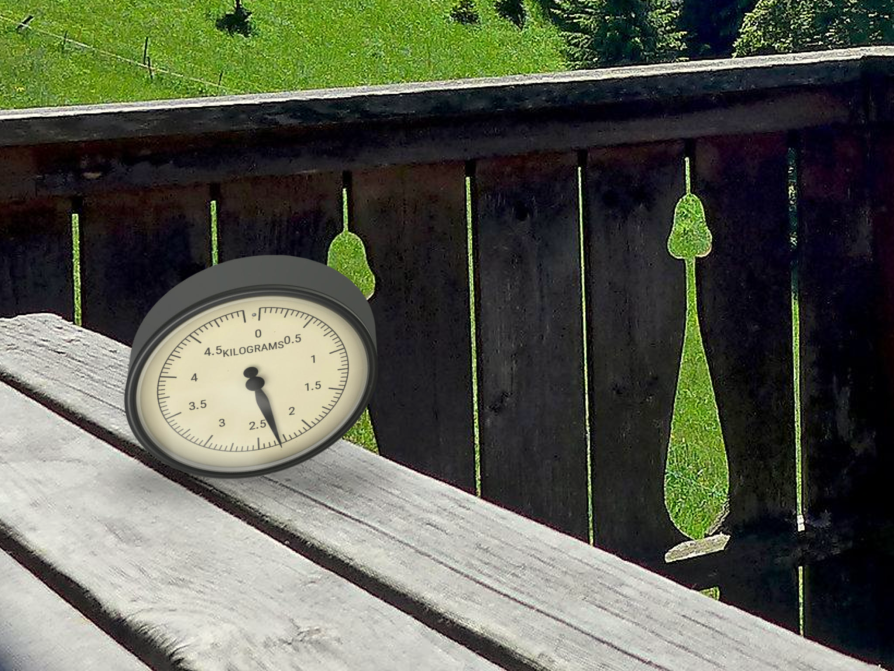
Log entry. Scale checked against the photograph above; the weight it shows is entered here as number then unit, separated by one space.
2.3 kg
